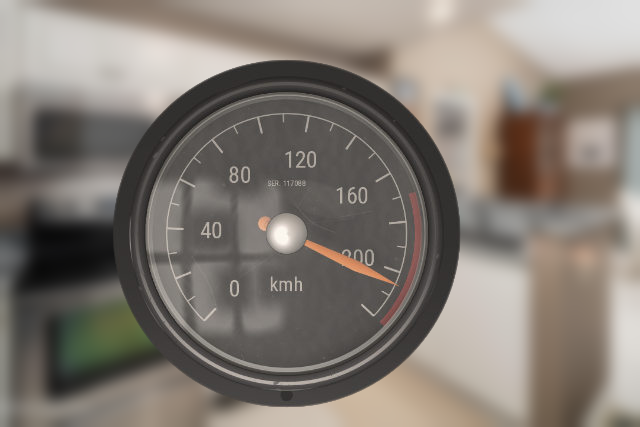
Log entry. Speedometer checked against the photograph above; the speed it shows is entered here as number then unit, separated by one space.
205 km/h
